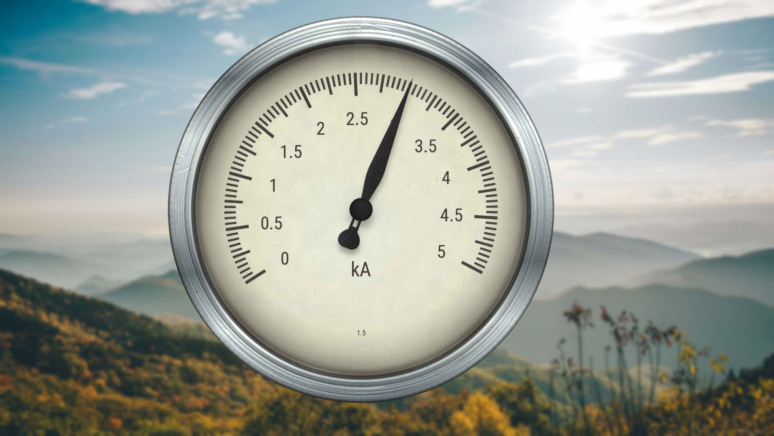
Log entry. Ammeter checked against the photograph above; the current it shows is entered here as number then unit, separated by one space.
3 kA
